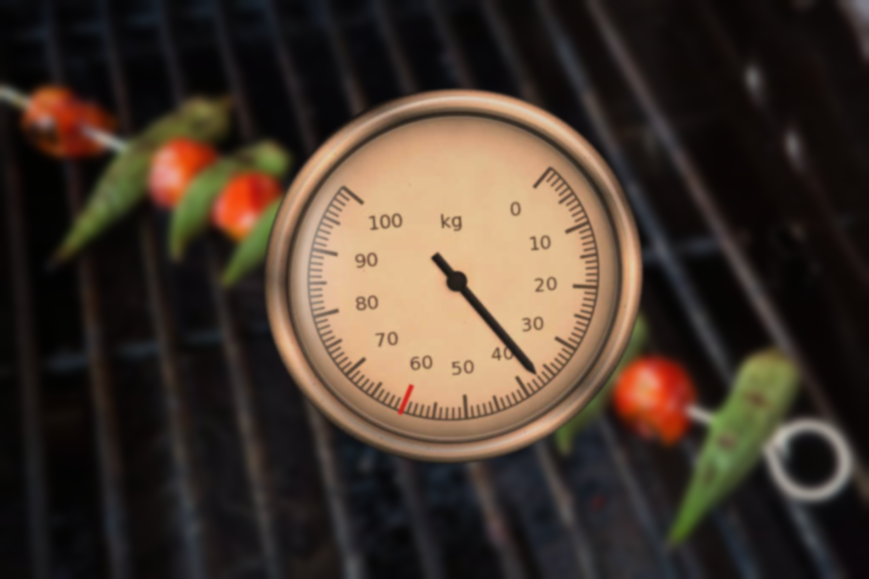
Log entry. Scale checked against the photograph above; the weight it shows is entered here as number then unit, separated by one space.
37 kg
